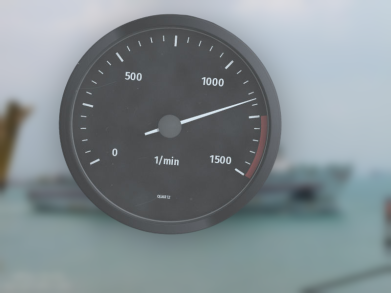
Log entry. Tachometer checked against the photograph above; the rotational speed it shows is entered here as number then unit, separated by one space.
1175 rpm
